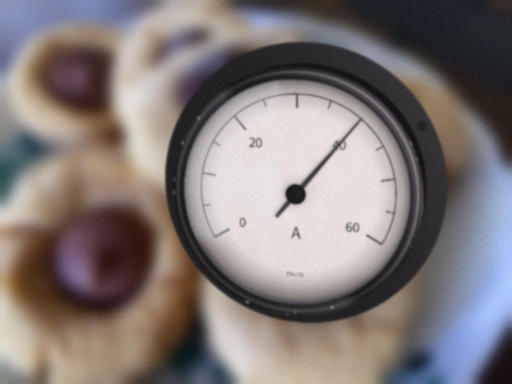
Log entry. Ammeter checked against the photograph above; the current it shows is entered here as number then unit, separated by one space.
40 A
